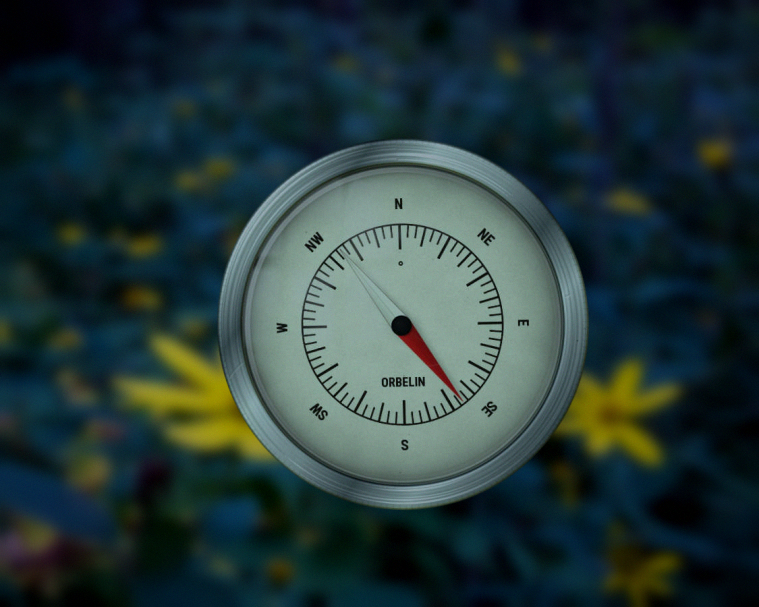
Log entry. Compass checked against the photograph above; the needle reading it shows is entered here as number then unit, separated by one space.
142.5 °
